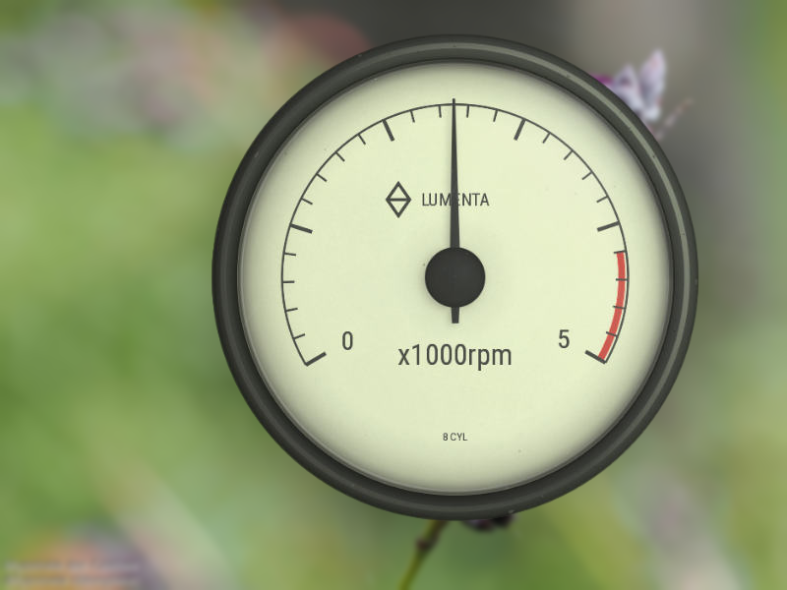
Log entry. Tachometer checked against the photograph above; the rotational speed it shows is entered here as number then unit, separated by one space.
2500 rpm
